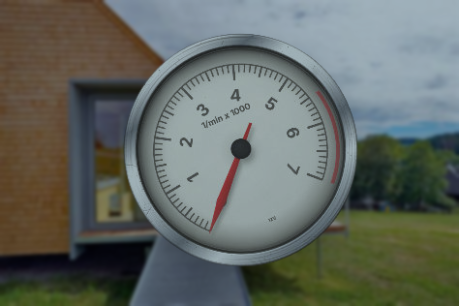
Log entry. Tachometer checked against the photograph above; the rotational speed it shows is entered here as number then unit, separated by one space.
0 rpm
